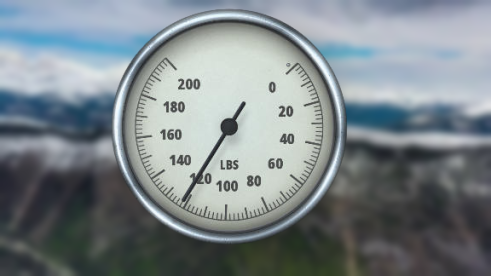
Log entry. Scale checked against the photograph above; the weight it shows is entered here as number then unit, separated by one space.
122 lb
